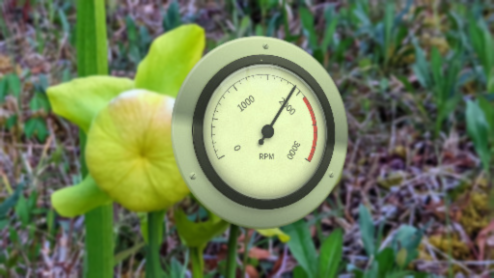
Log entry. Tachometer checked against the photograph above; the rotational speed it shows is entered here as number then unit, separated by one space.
1900 rpm
